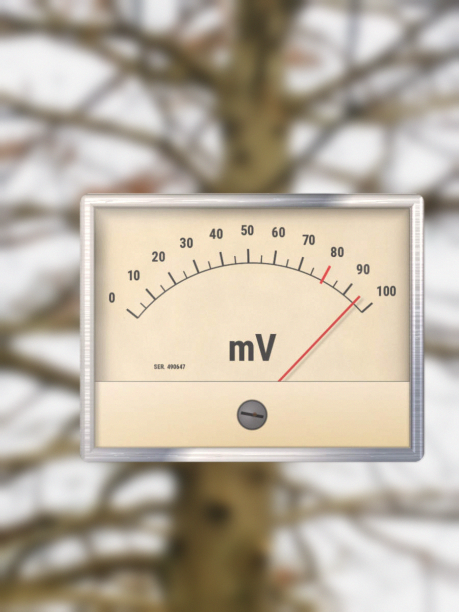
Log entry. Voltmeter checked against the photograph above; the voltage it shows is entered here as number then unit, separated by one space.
95 mV
